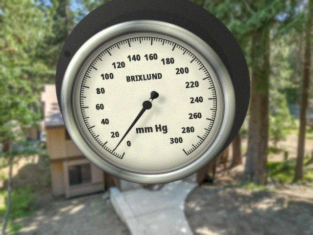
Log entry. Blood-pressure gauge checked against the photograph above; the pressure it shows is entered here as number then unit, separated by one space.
10 mmHg
